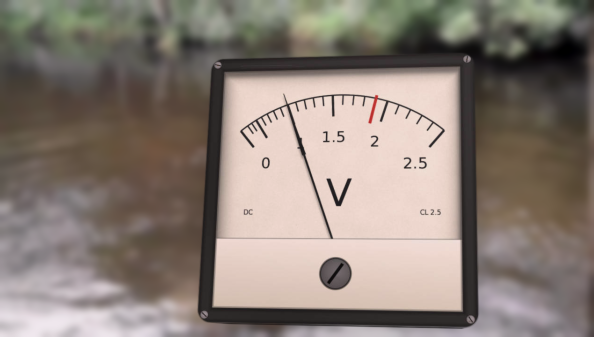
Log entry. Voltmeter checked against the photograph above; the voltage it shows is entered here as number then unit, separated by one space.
1 V
